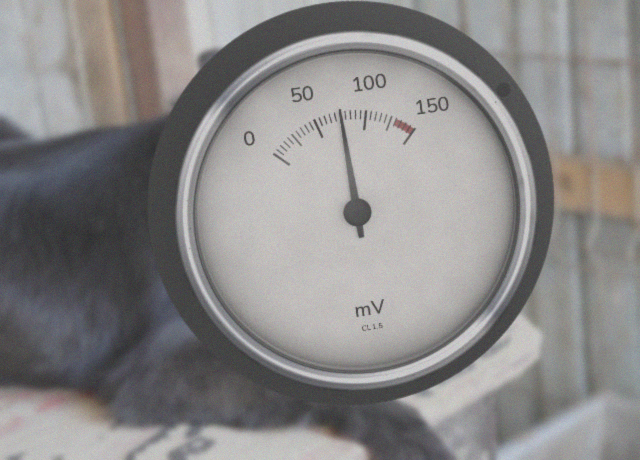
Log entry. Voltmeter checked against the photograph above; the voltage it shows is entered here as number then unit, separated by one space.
75 mV
